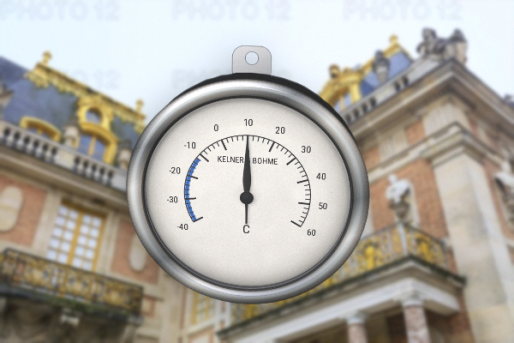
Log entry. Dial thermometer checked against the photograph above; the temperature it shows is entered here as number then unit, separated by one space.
10 °C
